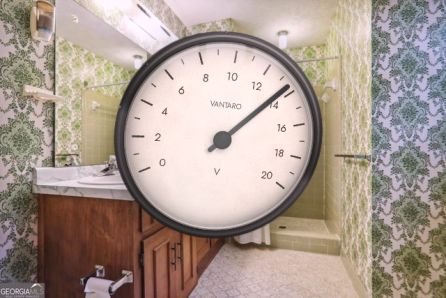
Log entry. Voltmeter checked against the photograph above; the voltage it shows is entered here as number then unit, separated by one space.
13.5 V
